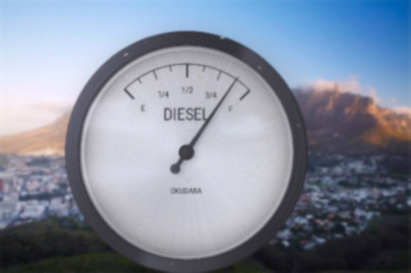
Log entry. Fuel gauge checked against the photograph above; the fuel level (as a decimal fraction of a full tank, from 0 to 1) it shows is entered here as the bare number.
0.875
